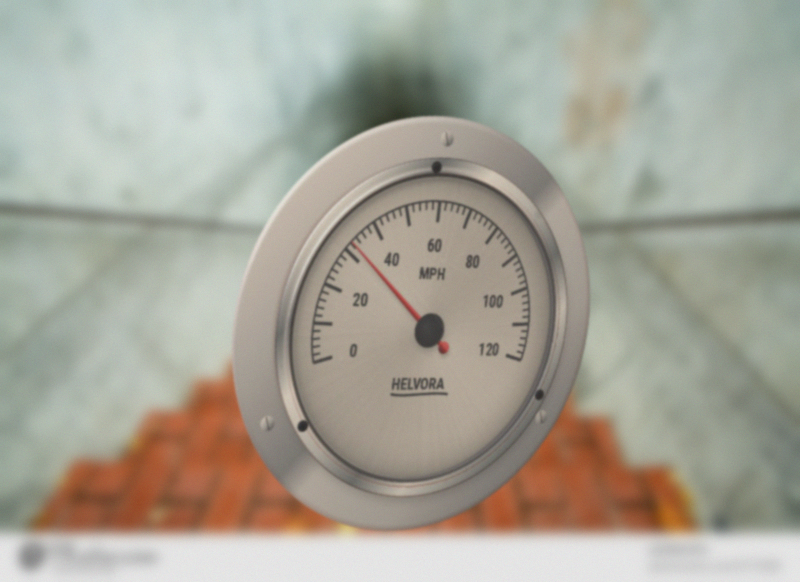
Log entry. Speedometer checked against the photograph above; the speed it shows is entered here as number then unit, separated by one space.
32 mph
